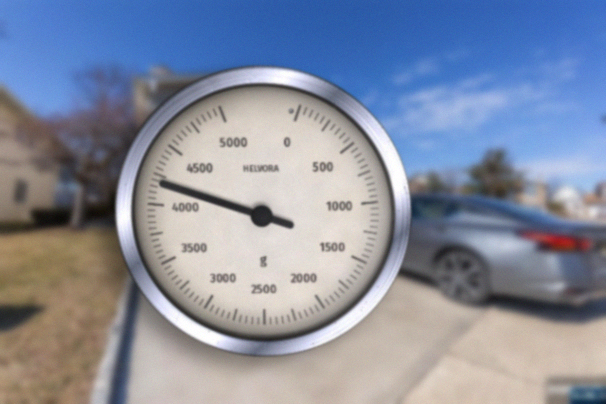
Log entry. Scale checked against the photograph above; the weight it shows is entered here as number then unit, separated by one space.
4200 g
